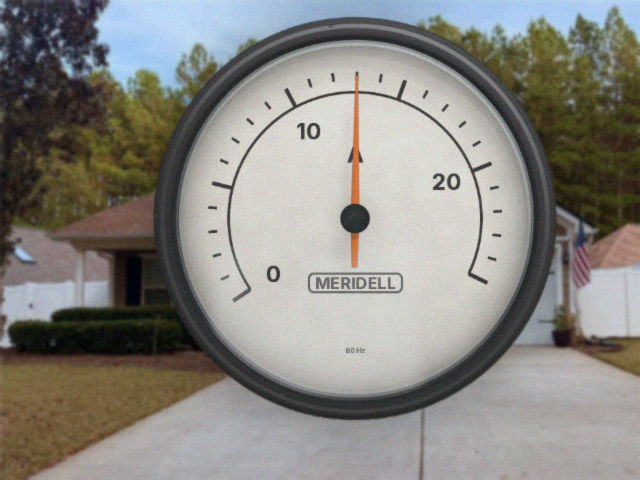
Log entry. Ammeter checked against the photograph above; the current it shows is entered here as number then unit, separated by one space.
13 A
